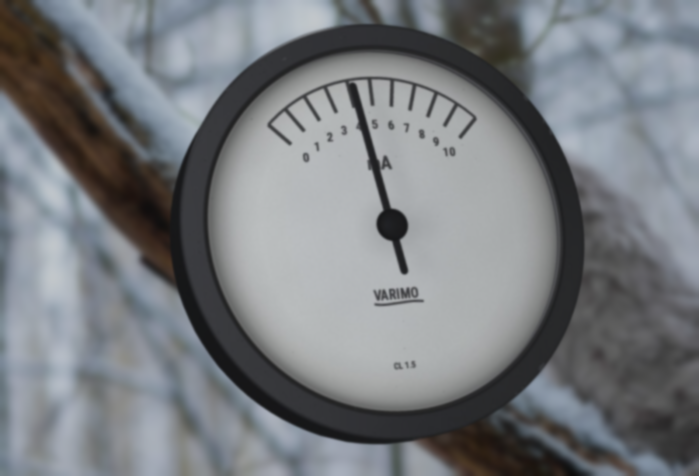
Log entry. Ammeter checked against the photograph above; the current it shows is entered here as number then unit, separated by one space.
4 mA
